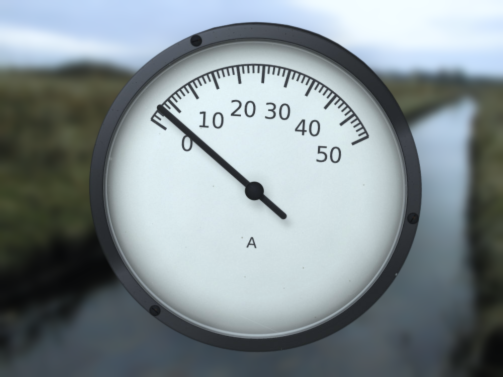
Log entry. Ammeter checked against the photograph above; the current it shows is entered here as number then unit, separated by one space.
3 A
